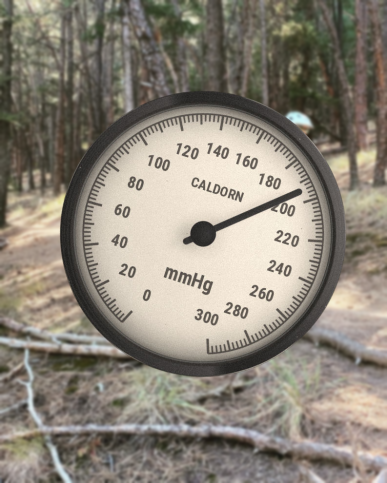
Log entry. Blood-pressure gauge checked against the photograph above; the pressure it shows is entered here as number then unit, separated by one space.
194 mmHg
